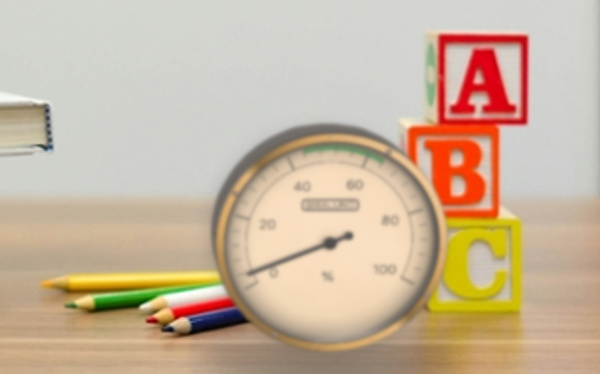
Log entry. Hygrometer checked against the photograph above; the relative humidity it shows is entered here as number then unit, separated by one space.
4 %
